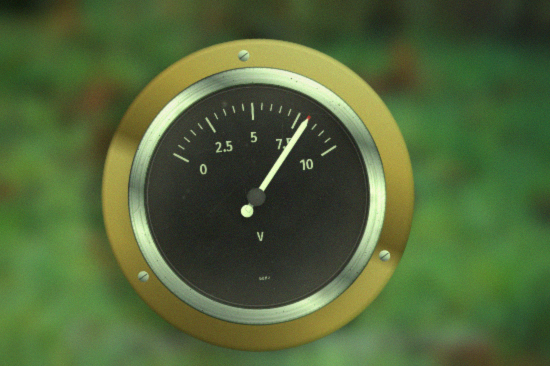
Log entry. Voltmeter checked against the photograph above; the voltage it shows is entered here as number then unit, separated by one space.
8 V
